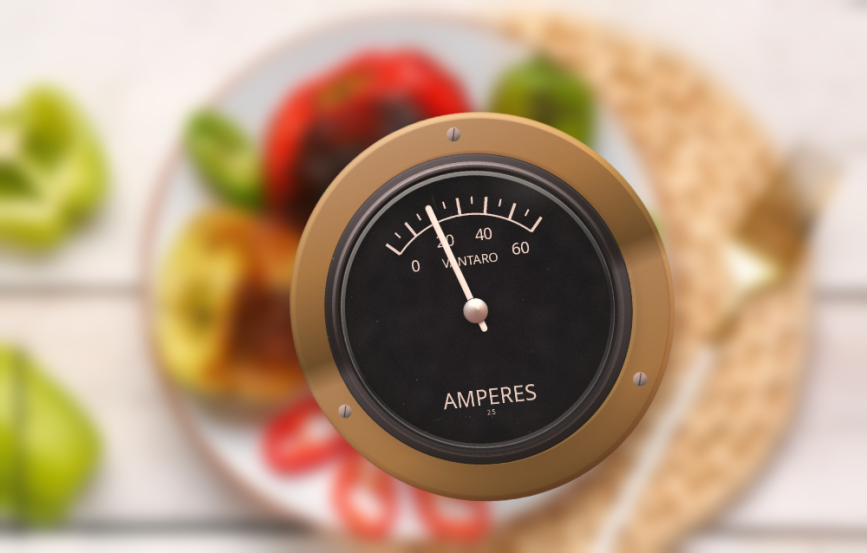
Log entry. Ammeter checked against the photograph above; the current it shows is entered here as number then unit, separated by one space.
20 A
